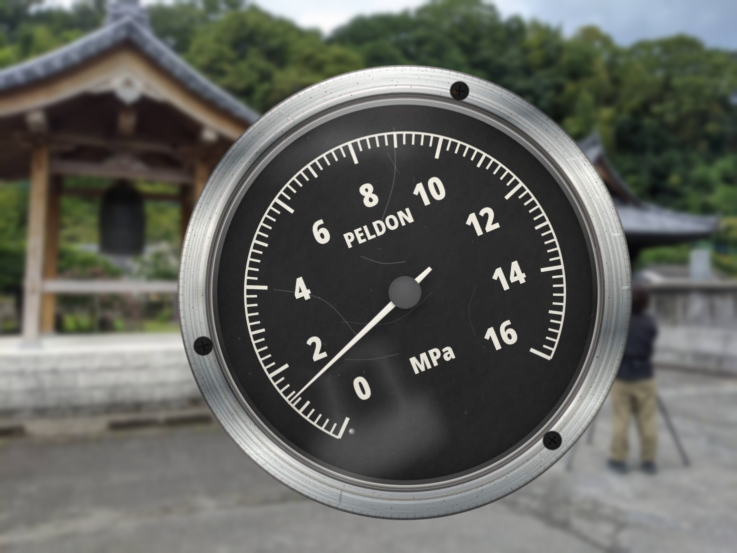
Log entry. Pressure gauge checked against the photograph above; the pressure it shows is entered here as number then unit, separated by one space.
1.3 MPa
